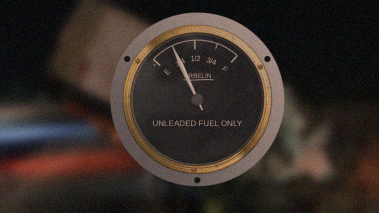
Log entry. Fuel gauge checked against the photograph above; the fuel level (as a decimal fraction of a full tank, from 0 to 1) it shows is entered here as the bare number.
0.25
